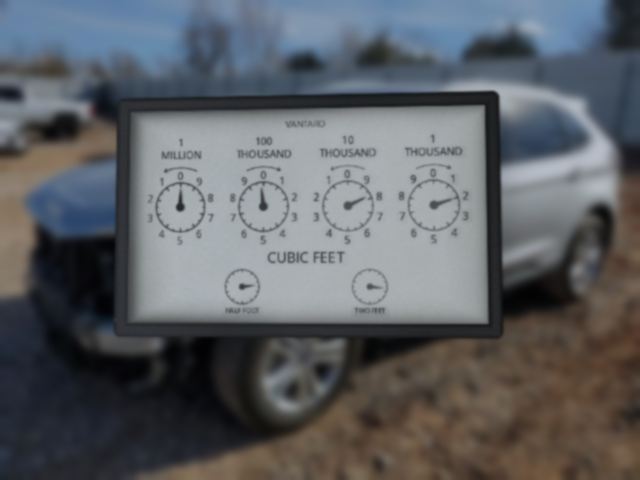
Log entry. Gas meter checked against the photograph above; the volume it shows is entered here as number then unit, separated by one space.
998200 ft³
